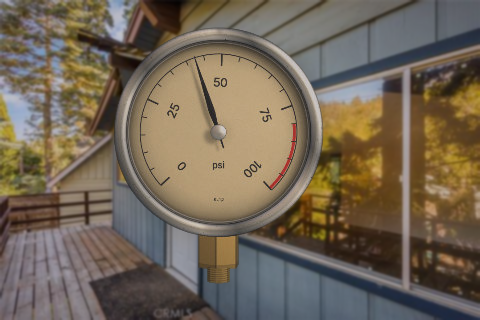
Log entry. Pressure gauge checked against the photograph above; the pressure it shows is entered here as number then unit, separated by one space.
42.5 psi
